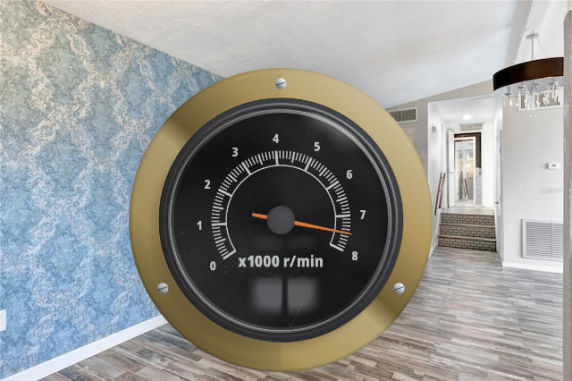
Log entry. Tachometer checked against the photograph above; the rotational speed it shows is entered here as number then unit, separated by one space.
7500 rpm
